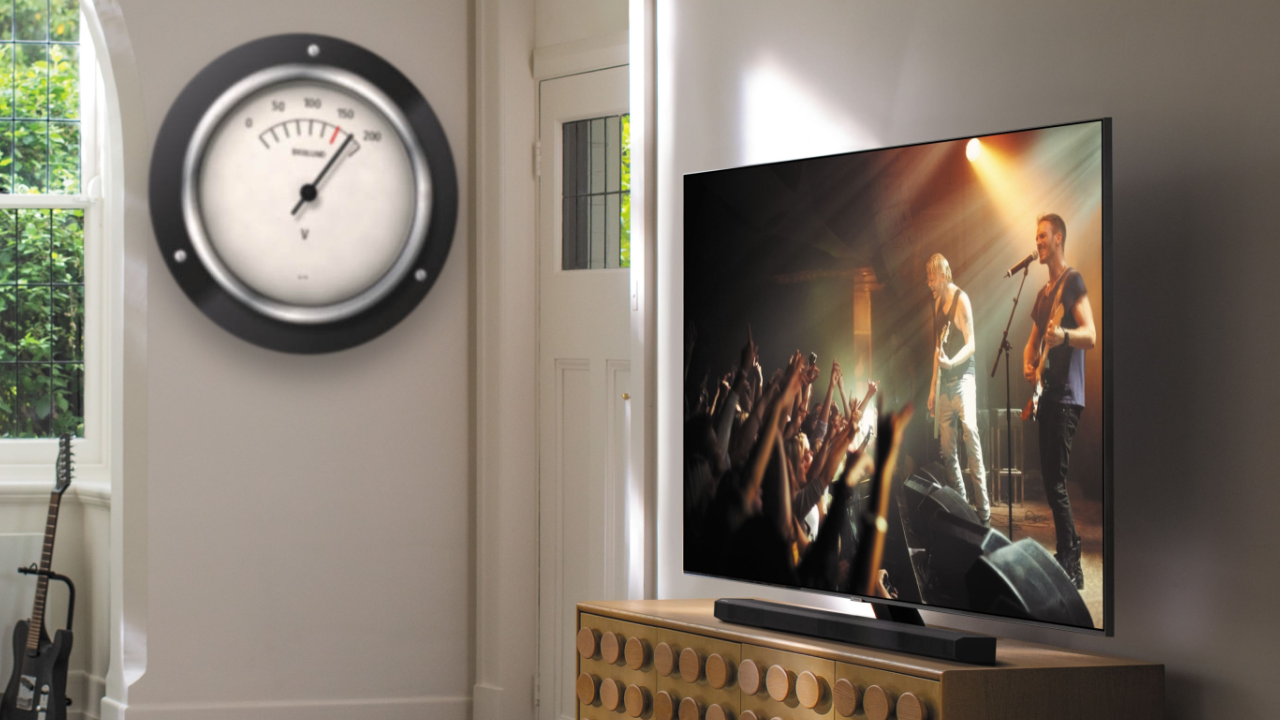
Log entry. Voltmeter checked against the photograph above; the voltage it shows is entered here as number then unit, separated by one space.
175 V
